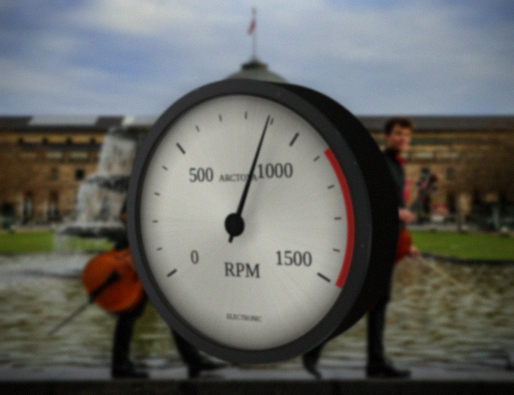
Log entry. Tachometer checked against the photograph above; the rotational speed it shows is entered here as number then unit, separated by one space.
900 rpm
